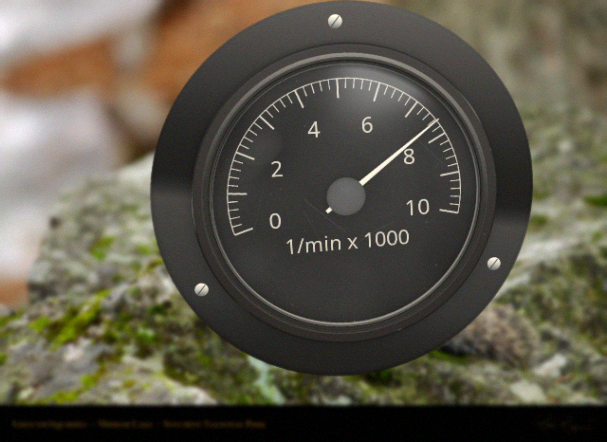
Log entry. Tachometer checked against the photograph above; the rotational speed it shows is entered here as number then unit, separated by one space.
7600 rpm
